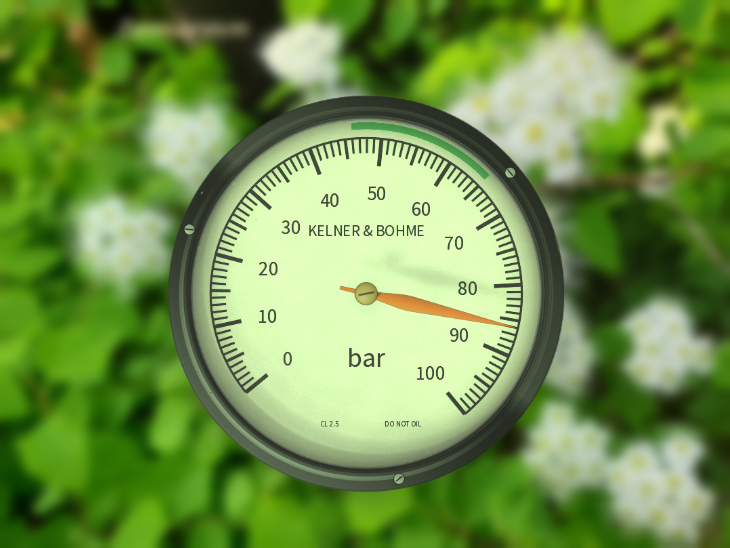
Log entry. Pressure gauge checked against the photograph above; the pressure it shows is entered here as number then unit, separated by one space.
86 bar
